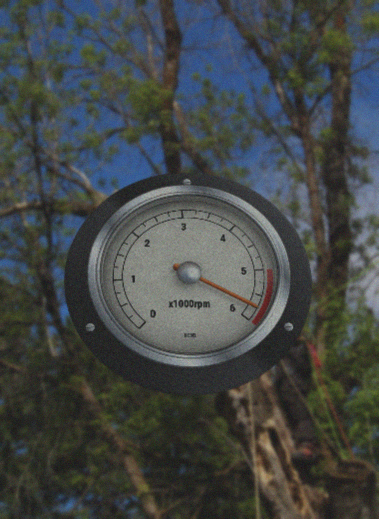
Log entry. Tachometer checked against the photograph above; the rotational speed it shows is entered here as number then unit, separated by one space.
5750 rpm
